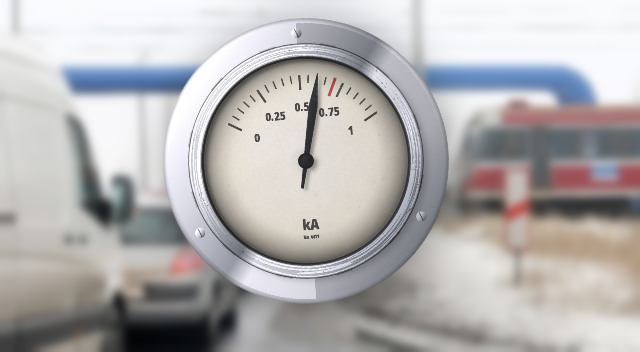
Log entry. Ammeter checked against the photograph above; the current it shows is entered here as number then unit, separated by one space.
0.6 kA
